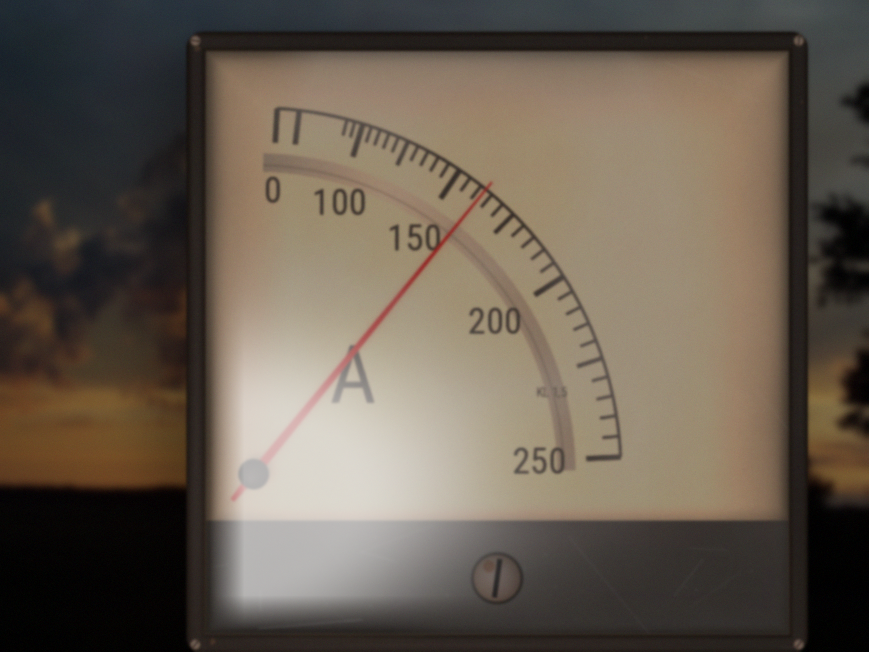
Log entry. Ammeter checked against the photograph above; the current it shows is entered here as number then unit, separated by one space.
162.5 A
